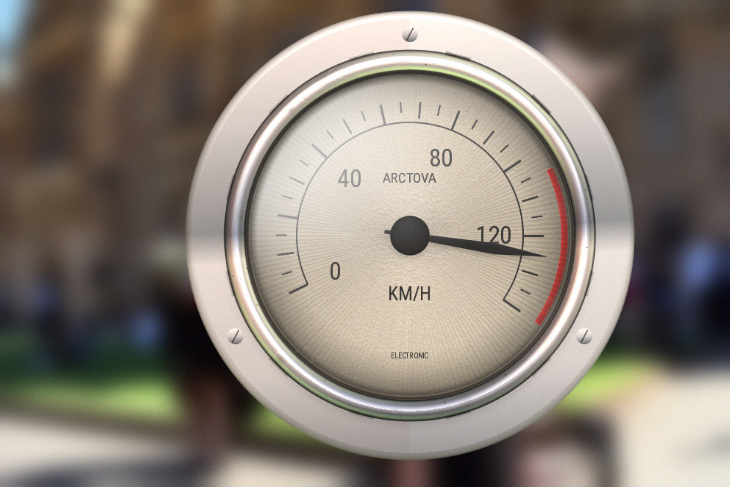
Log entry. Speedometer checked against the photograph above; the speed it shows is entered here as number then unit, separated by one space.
125 km/h
